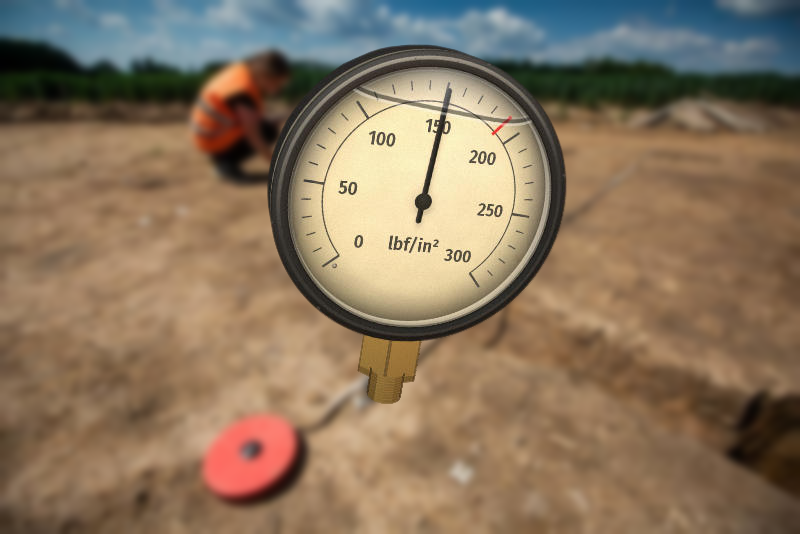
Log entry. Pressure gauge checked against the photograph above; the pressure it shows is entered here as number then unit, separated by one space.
150 psi
